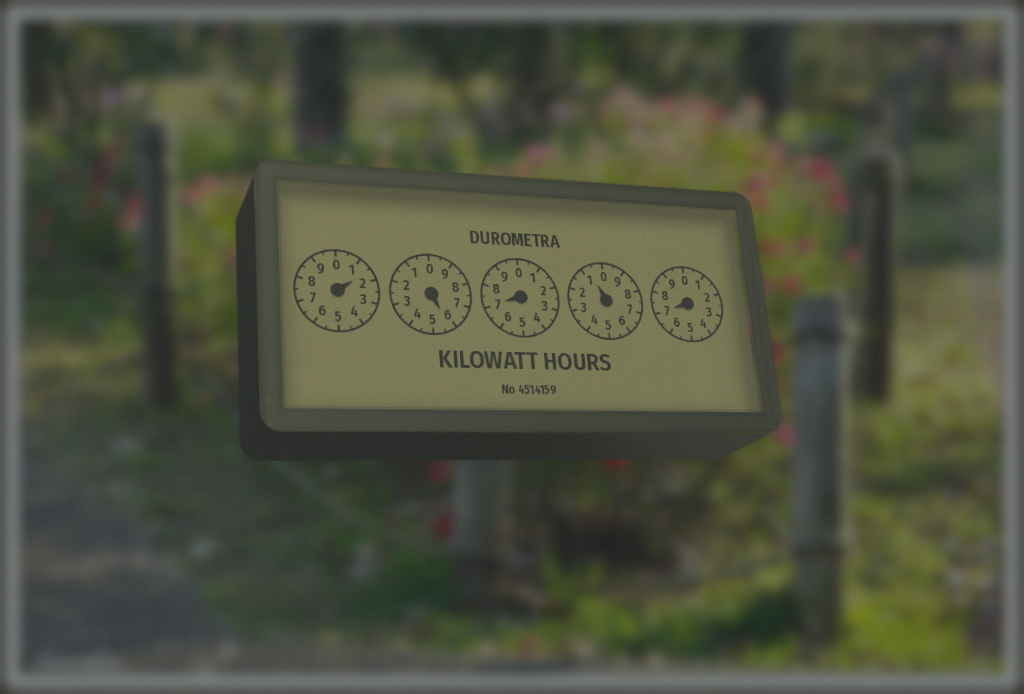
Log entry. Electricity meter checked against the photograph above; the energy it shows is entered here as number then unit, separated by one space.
15707 kWh
